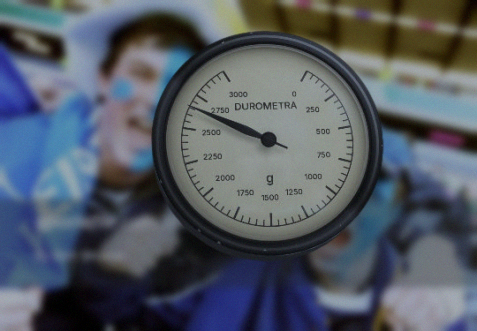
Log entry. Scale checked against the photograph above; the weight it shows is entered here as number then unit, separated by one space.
2650 g
